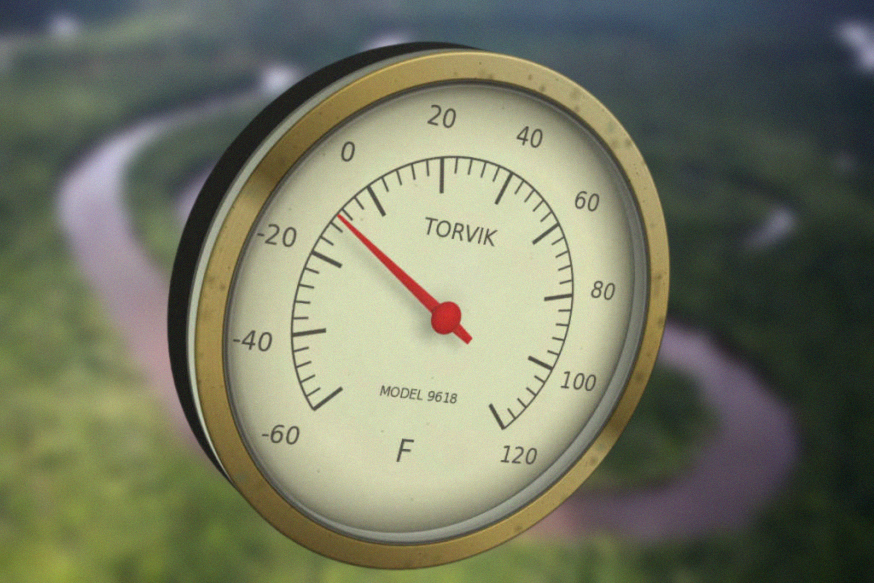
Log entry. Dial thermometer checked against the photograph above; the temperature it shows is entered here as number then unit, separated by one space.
-10 °F
